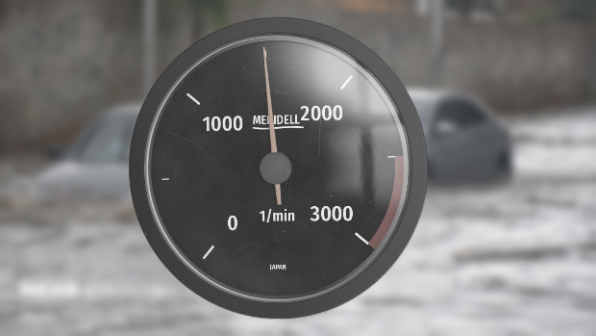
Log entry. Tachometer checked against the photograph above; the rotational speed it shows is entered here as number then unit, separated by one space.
1500 rpm
